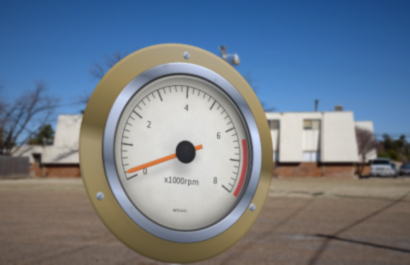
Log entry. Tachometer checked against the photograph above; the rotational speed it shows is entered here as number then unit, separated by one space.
200 rpm
